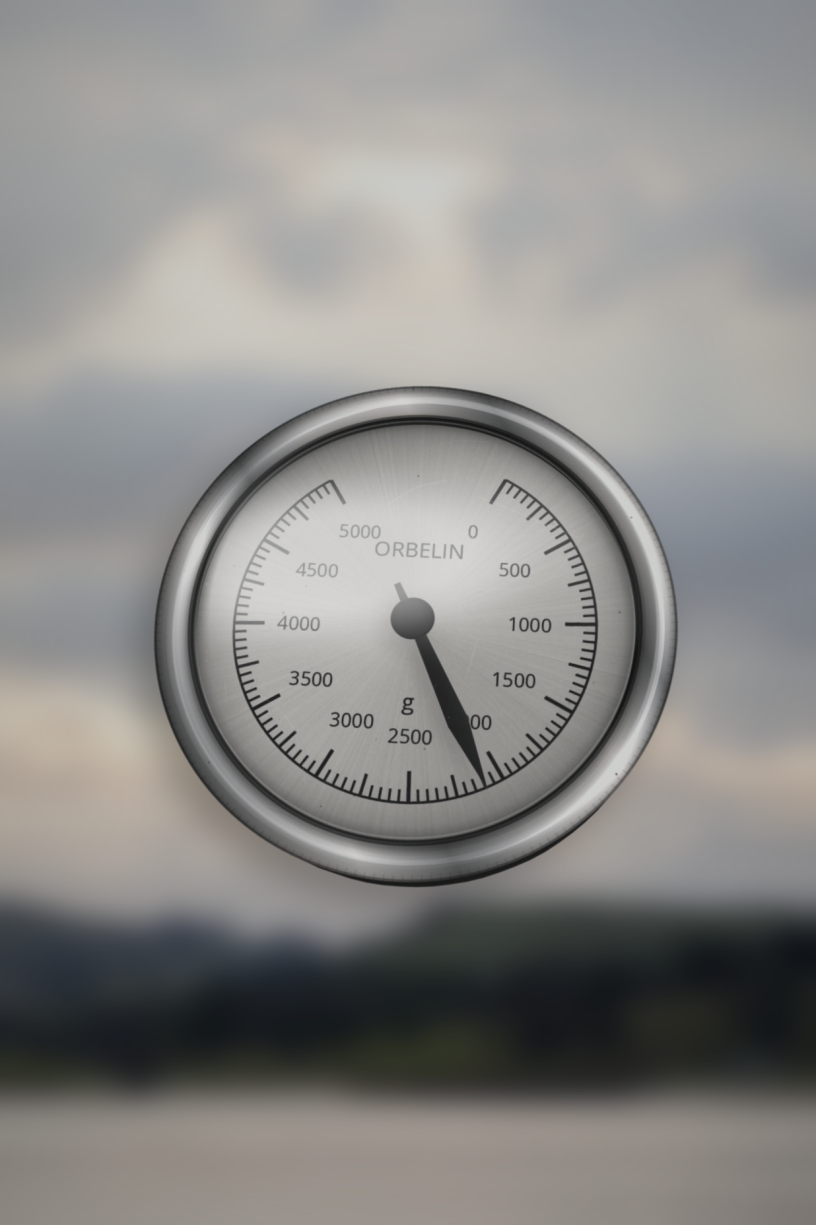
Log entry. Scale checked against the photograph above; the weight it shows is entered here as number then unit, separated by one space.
2100 g
